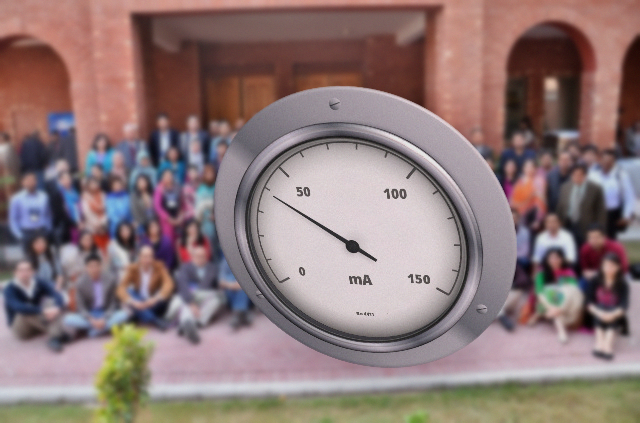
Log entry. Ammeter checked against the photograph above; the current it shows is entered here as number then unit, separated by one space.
40 mA
